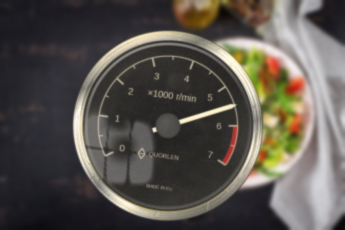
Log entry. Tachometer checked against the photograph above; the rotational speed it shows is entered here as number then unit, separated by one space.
5500 rpm
